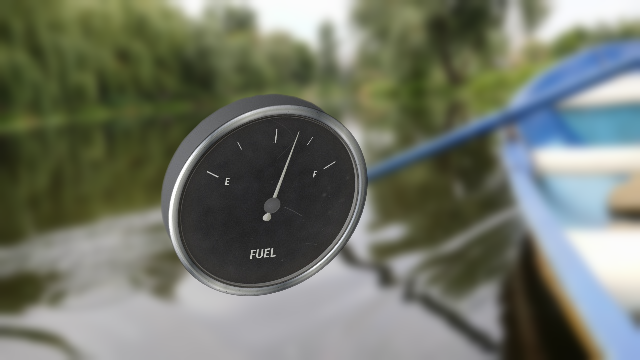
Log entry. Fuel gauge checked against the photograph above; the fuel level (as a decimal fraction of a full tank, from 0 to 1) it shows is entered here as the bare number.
0.625
